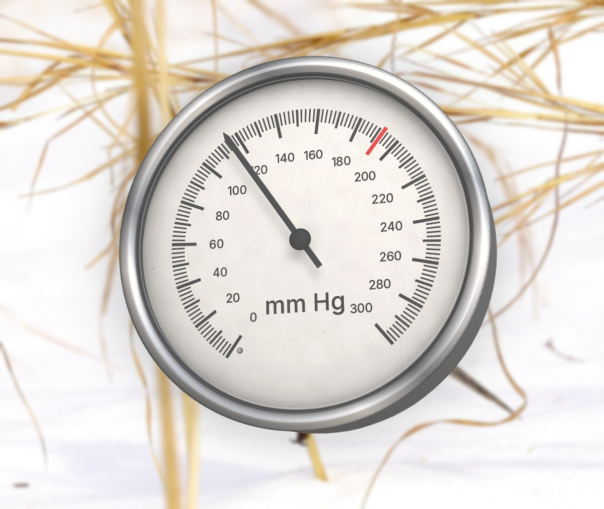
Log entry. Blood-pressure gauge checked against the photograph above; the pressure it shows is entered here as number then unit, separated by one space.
116 mmHg
